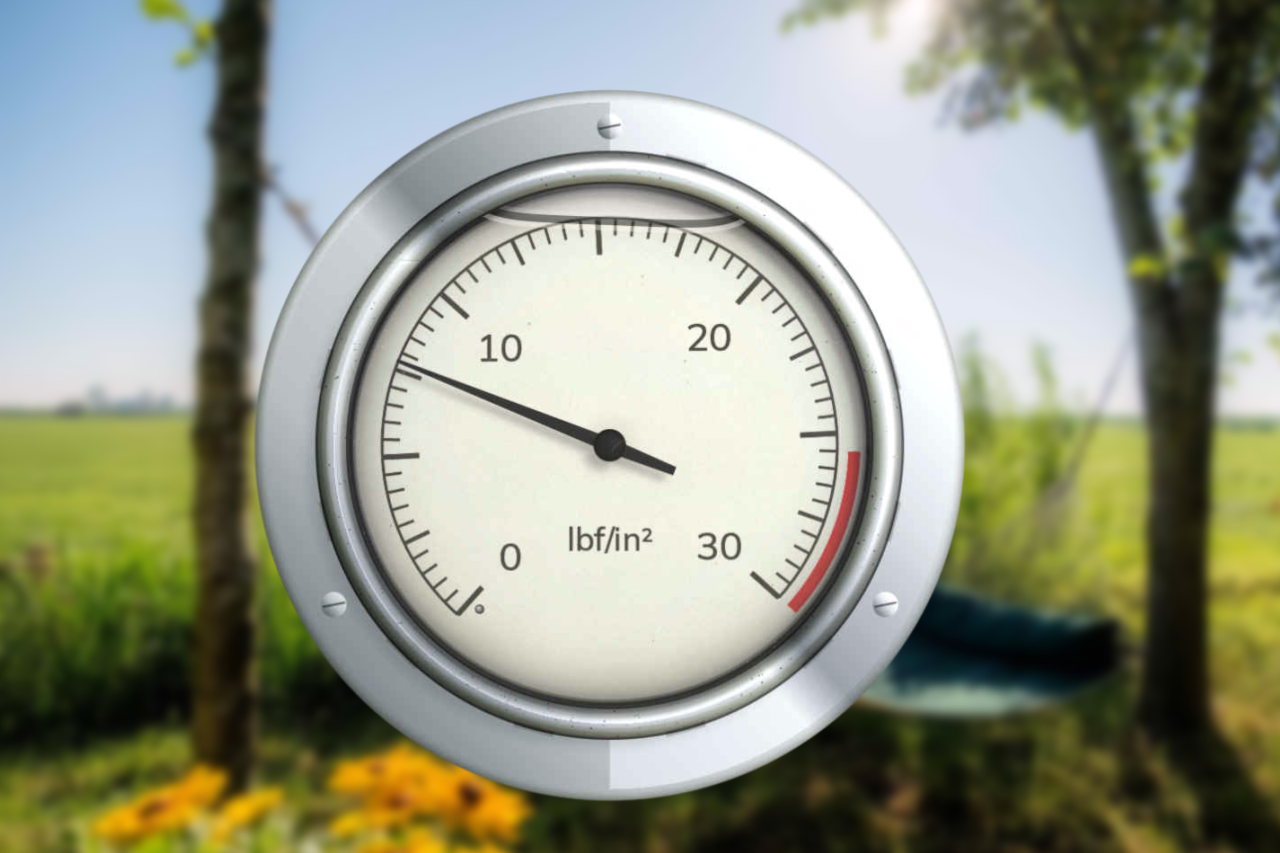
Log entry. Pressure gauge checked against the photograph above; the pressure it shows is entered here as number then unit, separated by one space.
7.75 psi
